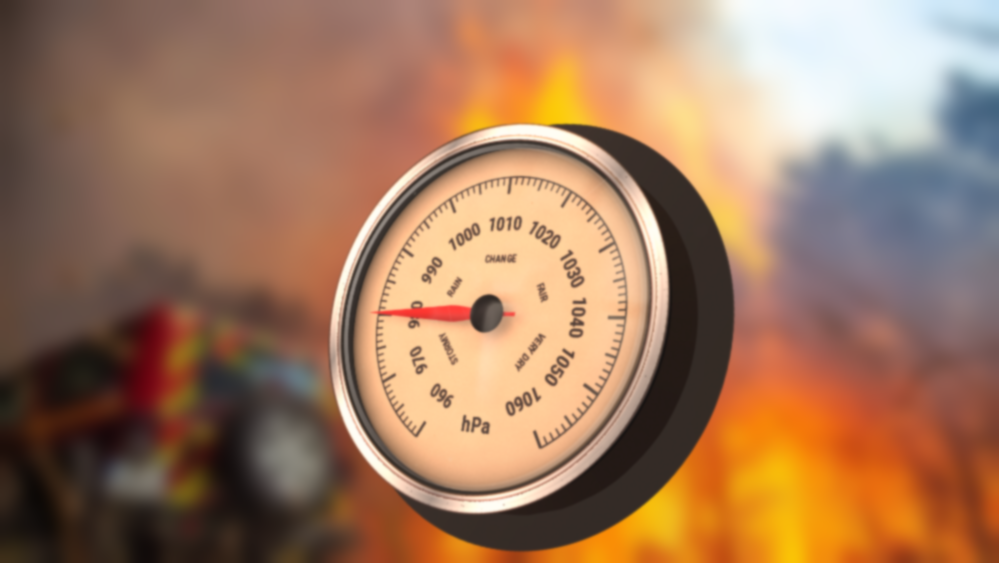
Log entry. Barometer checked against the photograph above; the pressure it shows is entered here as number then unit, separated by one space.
980 hPa
